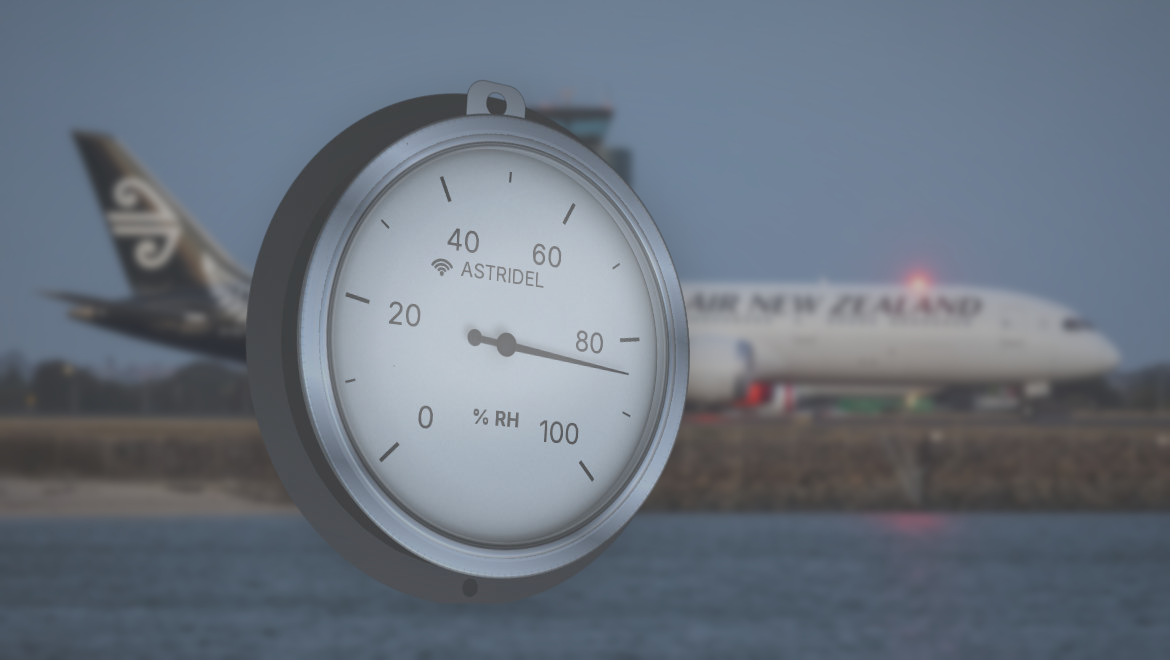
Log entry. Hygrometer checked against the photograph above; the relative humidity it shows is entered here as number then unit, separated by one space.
85 %
